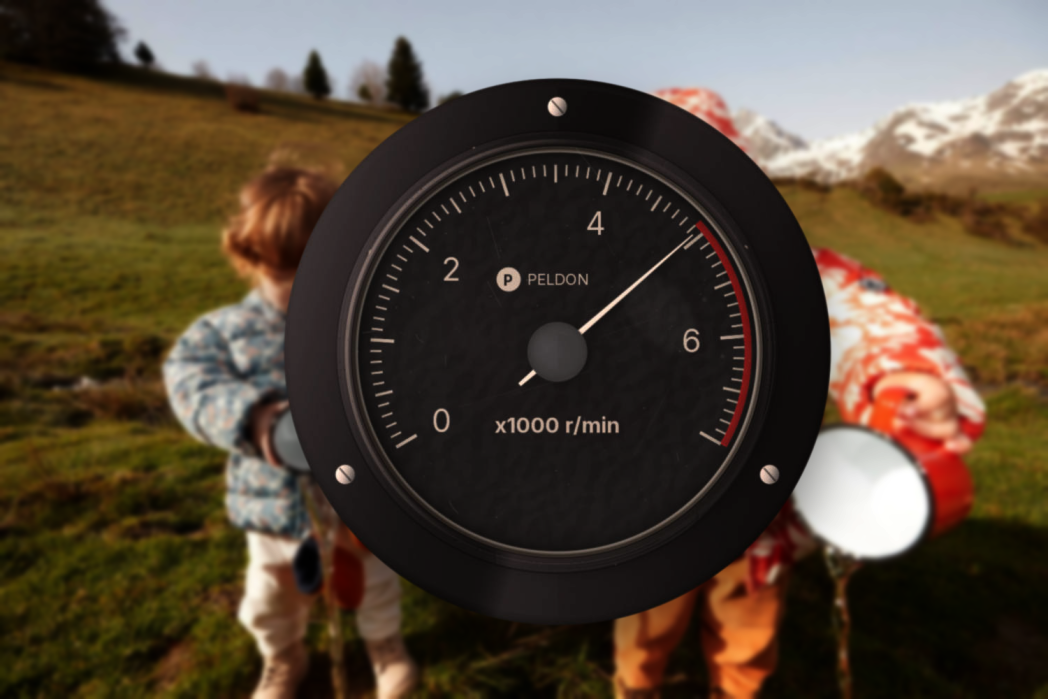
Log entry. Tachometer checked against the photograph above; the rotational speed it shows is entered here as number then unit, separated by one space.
4950 rpm
